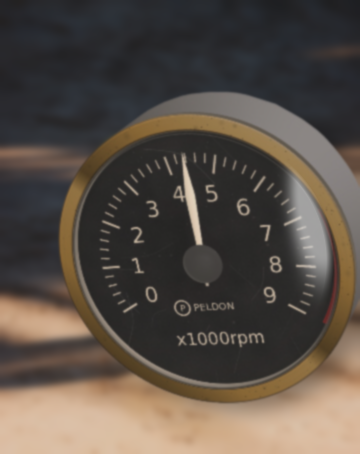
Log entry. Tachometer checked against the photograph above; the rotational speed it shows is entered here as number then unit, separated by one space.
4400 rpm
